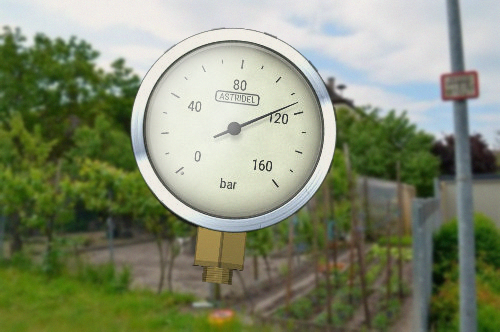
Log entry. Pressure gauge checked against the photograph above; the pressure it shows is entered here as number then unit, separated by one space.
115 bar
